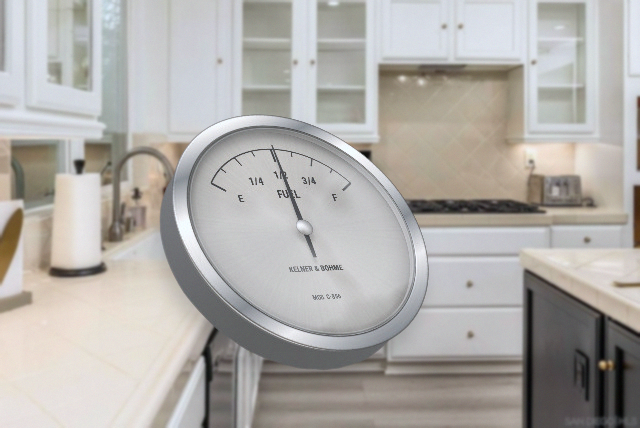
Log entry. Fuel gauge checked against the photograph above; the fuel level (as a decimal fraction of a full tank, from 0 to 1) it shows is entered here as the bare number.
0.5
